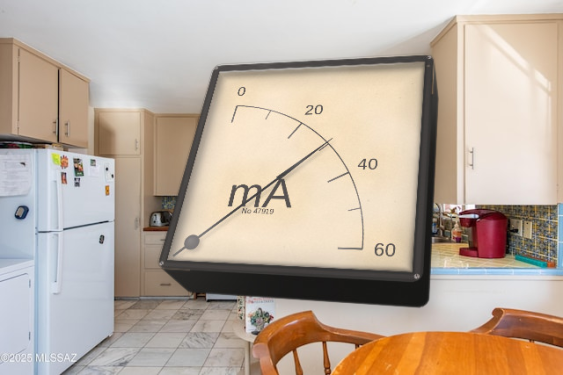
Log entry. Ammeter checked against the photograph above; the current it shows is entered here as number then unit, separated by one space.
30 mA
